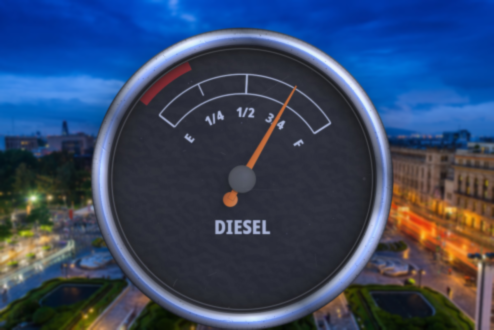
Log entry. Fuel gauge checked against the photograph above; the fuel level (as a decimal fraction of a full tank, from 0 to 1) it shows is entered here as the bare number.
0.75
